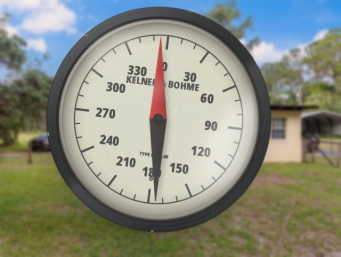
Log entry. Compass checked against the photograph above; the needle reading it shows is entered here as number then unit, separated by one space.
355 °
